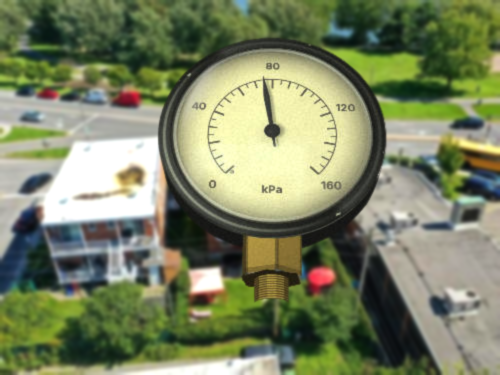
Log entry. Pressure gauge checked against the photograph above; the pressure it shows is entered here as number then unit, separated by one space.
75 kPa
